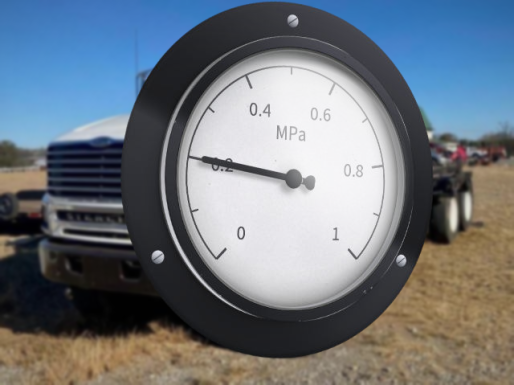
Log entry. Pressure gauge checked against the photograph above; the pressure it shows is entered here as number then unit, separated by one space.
0.2 MPa
